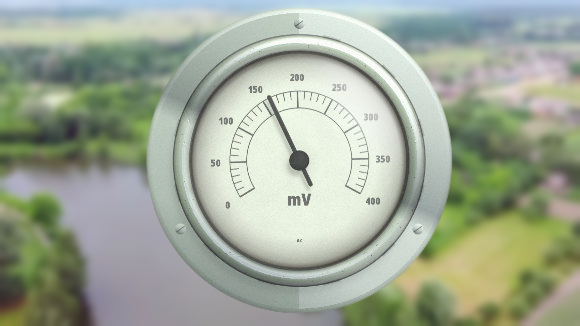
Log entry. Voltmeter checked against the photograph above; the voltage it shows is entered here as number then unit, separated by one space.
160 mV
